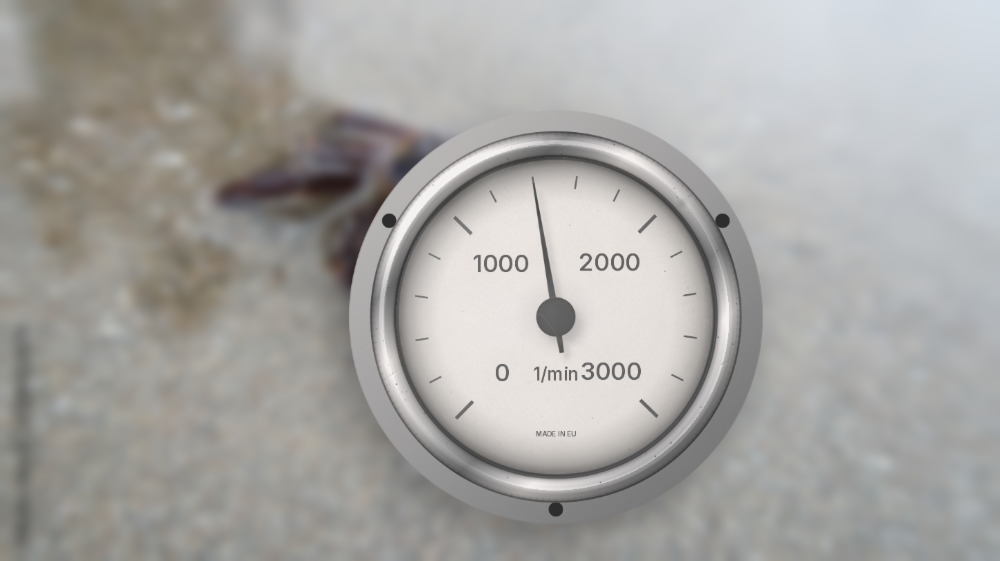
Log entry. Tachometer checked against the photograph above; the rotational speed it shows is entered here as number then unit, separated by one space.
1400 rpm
